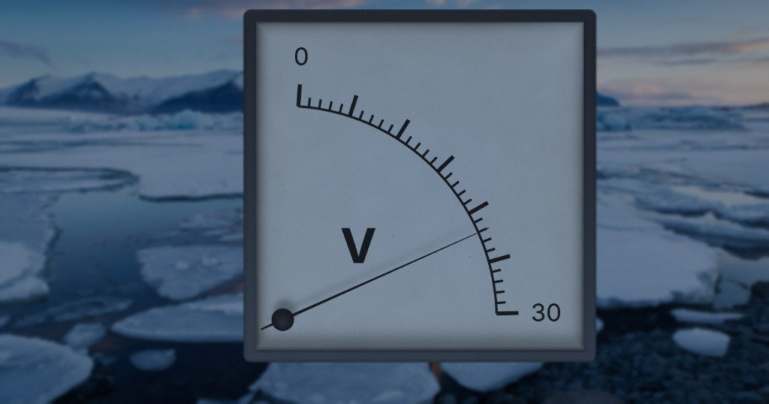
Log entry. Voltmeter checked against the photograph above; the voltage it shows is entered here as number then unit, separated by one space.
22 V
